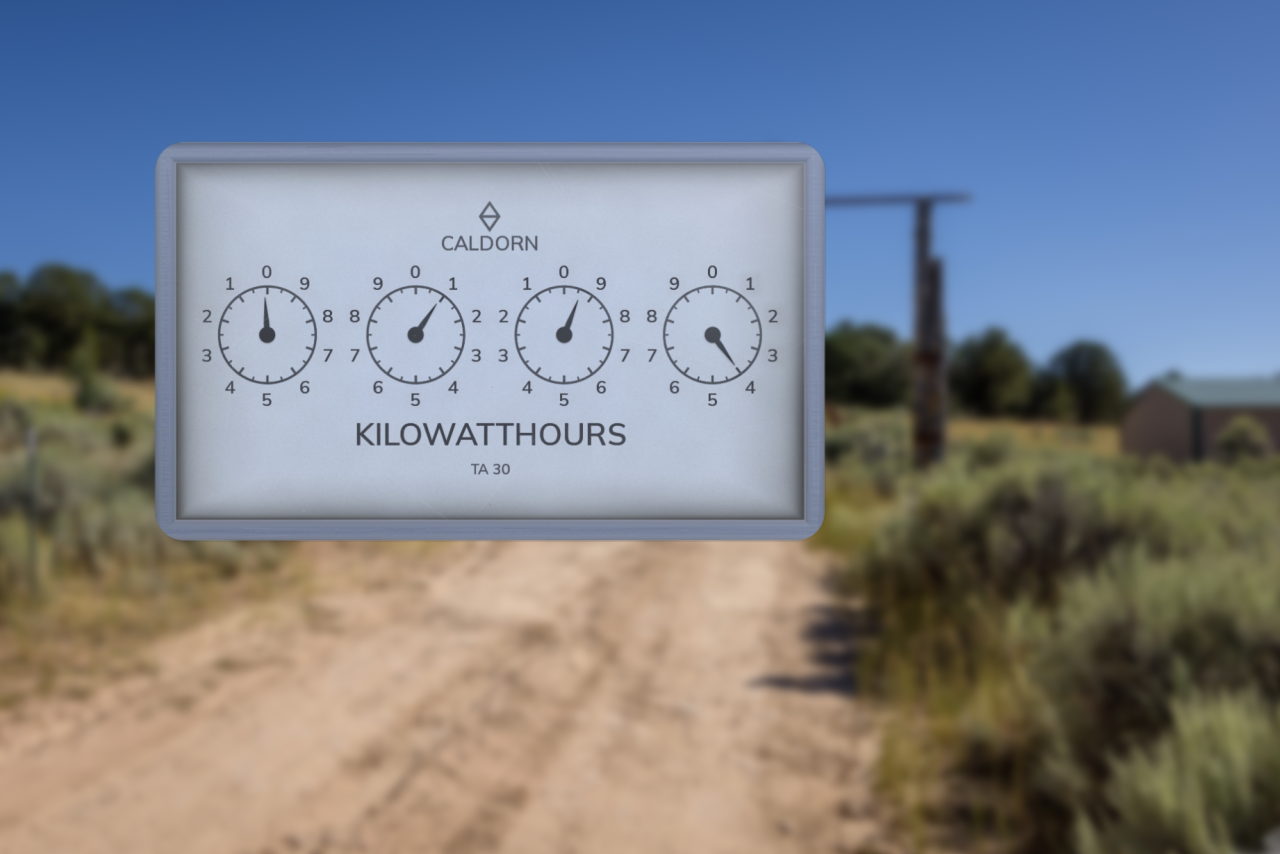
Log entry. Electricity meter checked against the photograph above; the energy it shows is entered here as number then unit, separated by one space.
94 kWh
